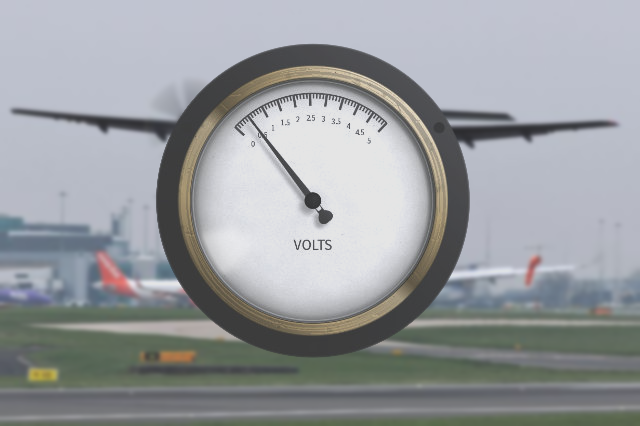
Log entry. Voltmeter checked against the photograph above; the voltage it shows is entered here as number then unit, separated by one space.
0.5 V
